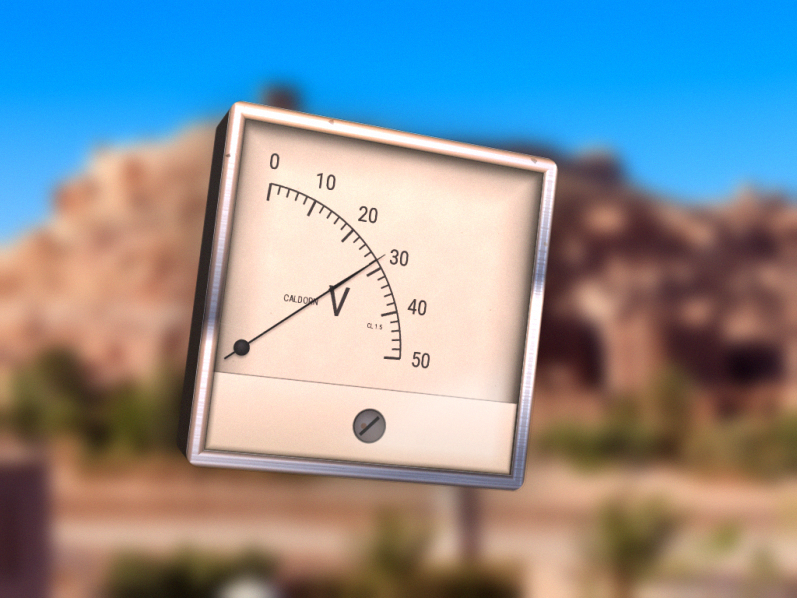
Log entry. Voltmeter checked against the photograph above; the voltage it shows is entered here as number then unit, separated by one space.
28 V
